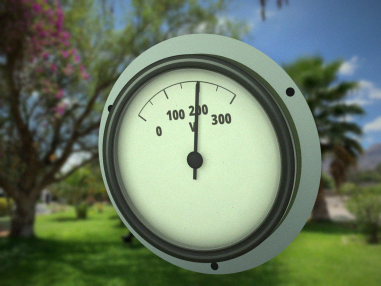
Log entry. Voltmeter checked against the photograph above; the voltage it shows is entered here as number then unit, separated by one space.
200 V
